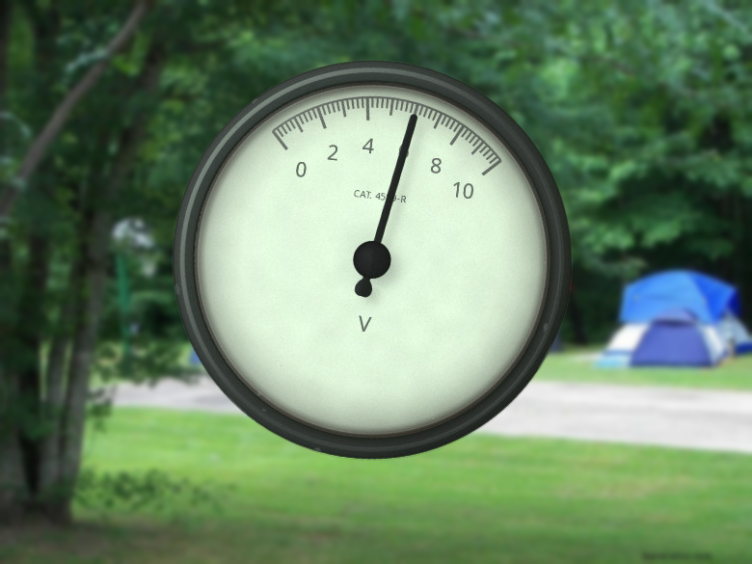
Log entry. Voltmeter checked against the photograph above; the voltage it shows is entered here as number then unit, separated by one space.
6 V
